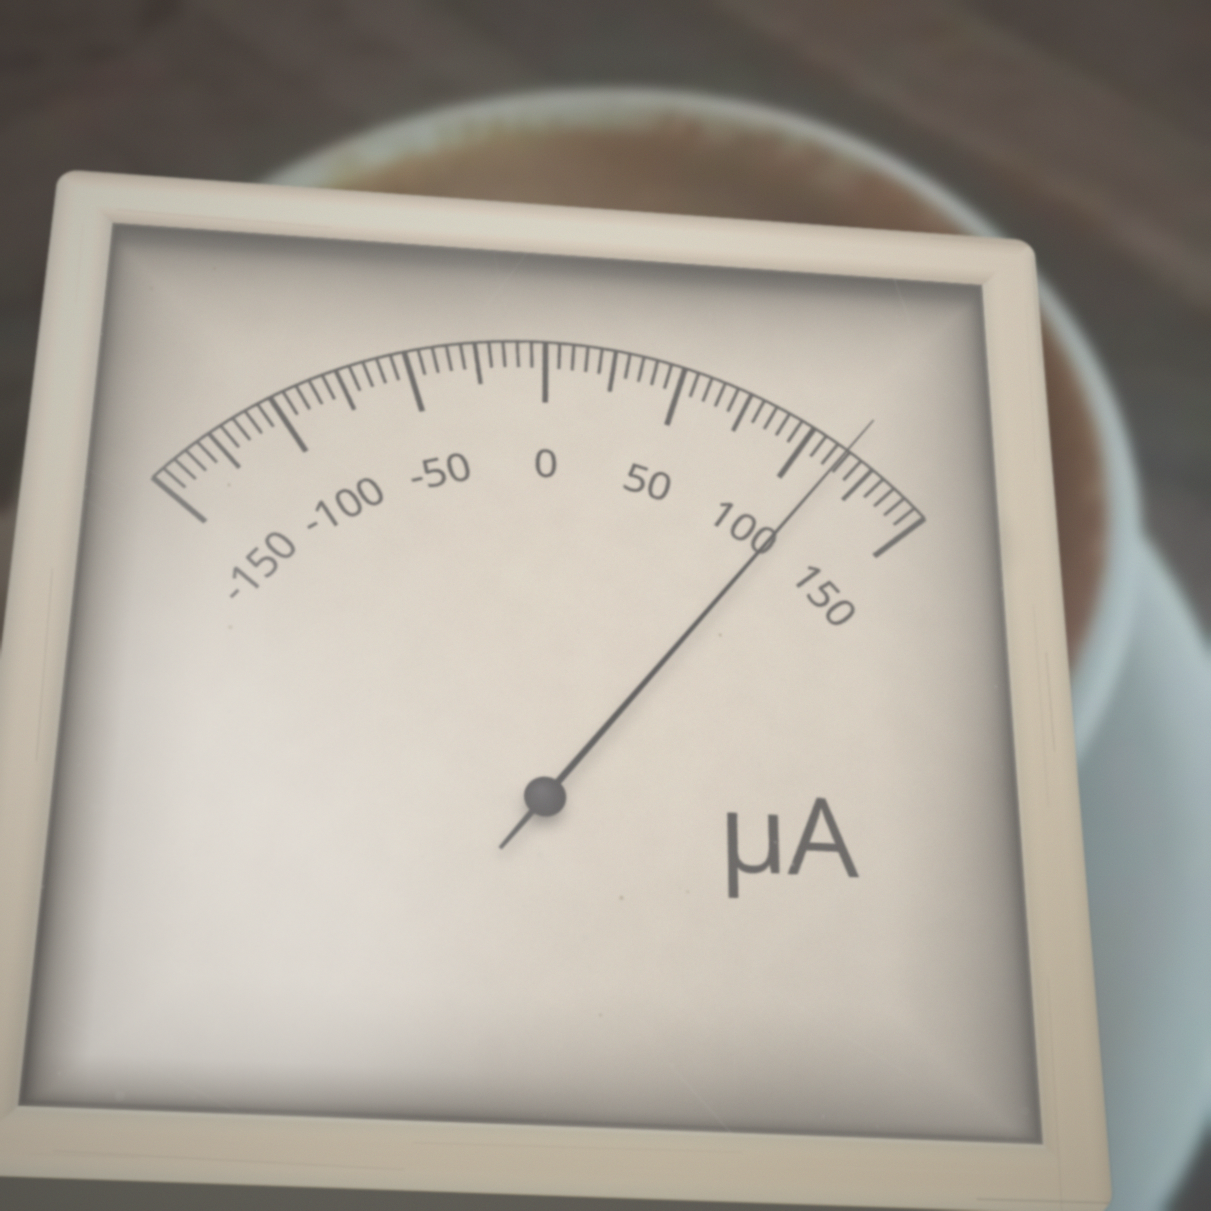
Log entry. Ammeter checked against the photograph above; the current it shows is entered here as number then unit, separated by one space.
115 µA
